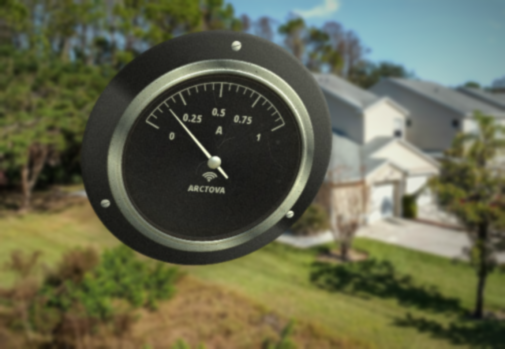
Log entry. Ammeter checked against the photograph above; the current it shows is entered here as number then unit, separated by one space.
0.15 A
